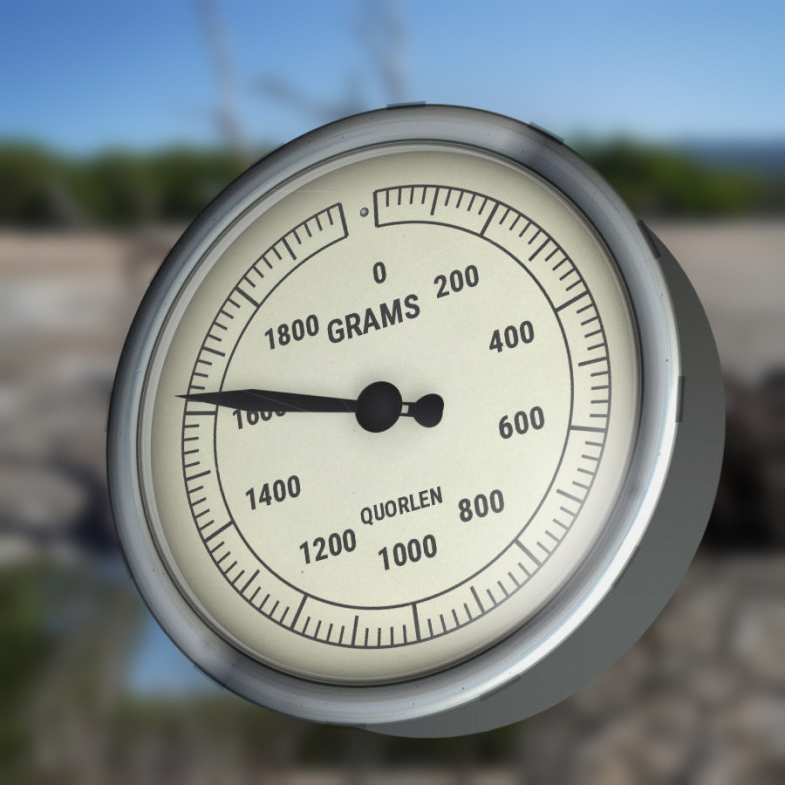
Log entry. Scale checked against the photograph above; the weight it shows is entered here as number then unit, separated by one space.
1620 g
